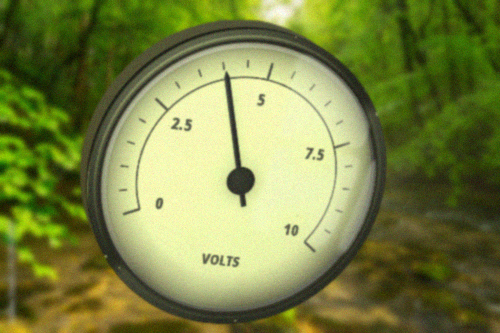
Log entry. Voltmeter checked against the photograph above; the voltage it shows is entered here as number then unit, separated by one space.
4 V
